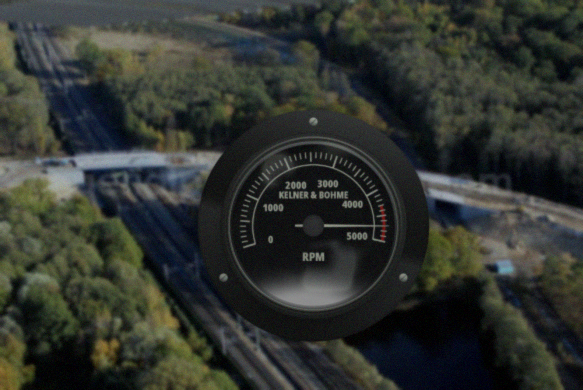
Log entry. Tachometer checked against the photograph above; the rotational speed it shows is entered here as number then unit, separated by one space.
4700 rpm
